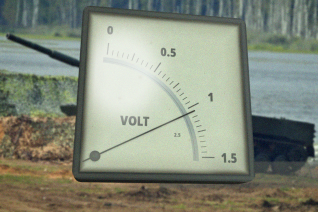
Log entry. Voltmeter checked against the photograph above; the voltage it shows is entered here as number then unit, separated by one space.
1.05 V
